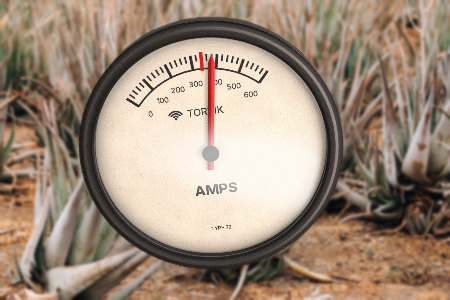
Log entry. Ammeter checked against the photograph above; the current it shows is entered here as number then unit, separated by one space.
380 A
